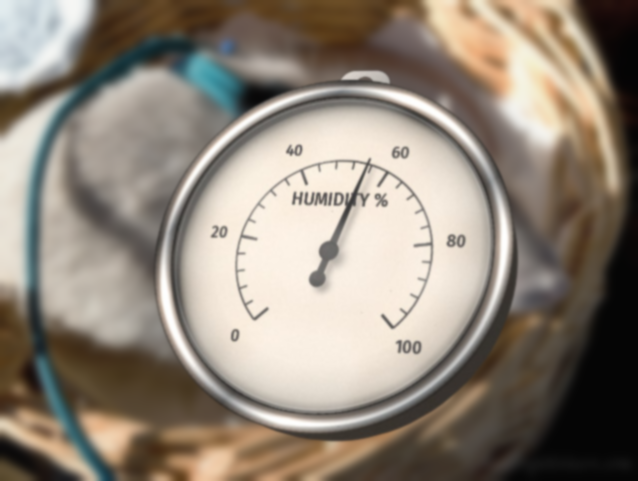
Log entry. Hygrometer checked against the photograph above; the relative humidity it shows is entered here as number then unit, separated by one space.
56 %
